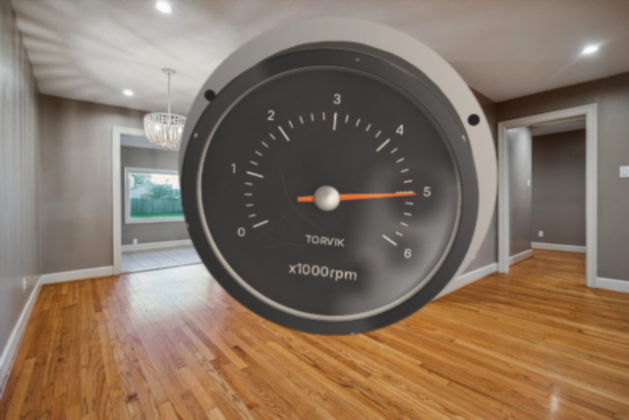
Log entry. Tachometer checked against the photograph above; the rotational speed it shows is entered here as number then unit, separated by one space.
5000 rpm
